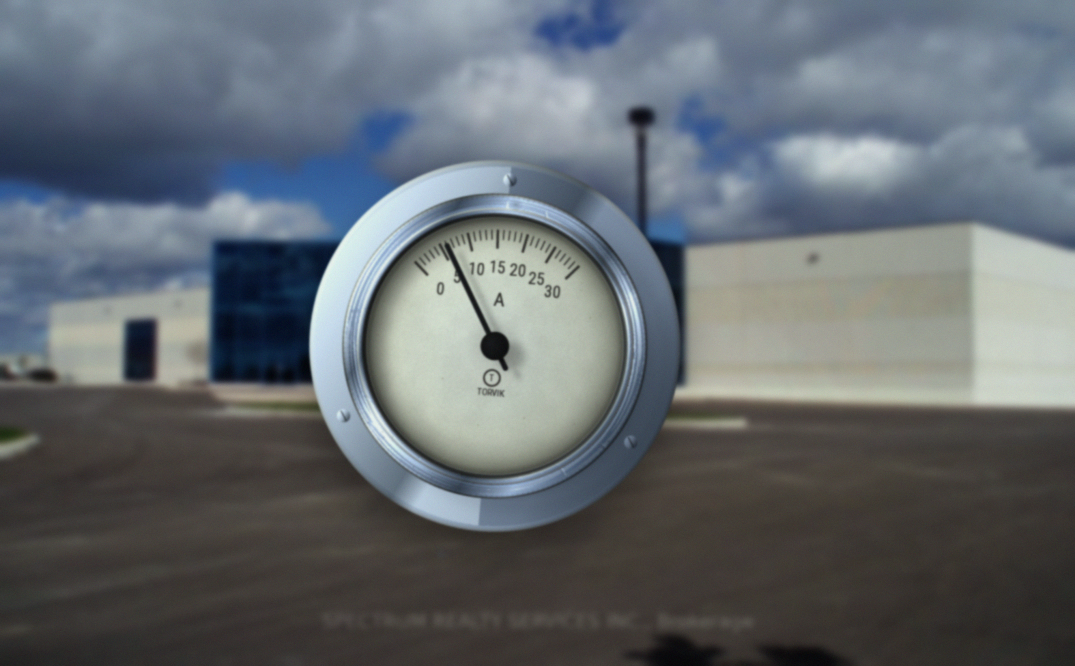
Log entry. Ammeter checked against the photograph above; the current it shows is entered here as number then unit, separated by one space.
6 A
